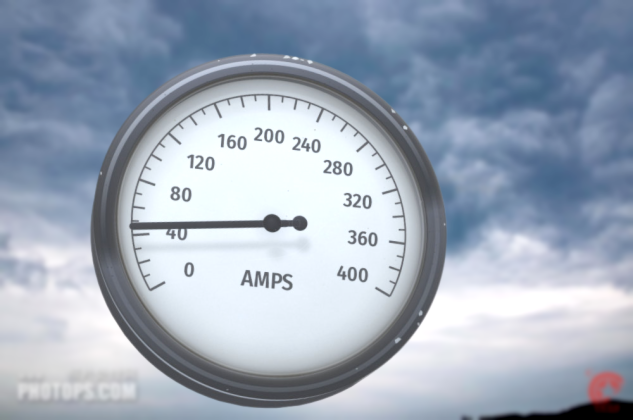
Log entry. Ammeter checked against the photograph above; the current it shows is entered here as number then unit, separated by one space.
45 A
